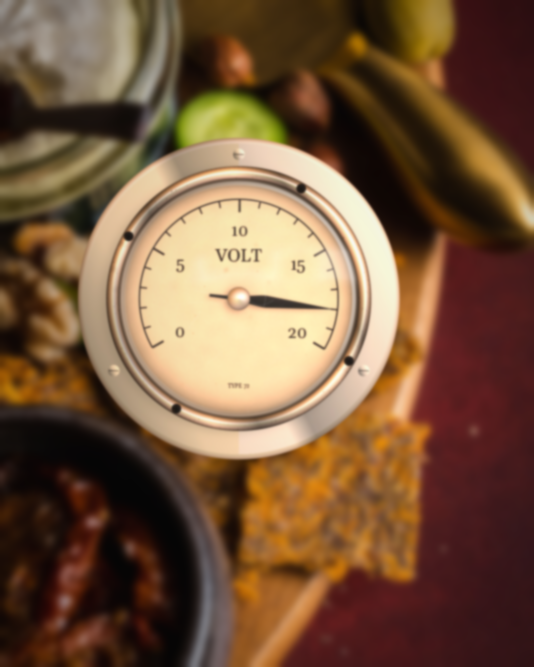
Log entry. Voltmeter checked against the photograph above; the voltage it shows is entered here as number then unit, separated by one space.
18 V
